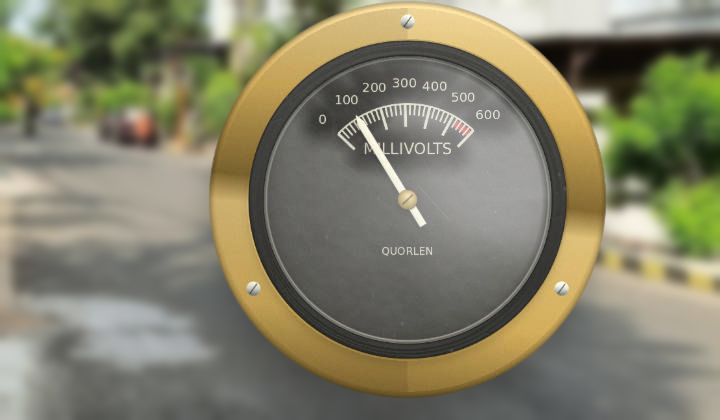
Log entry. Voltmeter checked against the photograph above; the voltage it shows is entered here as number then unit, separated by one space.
100 mV
